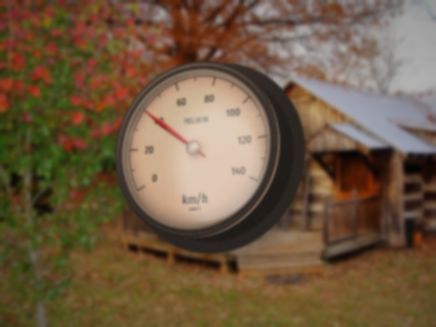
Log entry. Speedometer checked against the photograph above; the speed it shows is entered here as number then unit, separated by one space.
40 km/h
